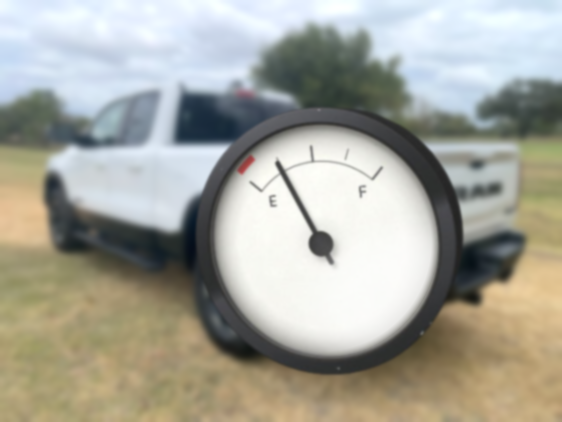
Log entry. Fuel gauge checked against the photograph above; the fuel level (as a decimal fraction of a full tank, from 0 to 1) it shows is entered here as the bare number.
0.25
